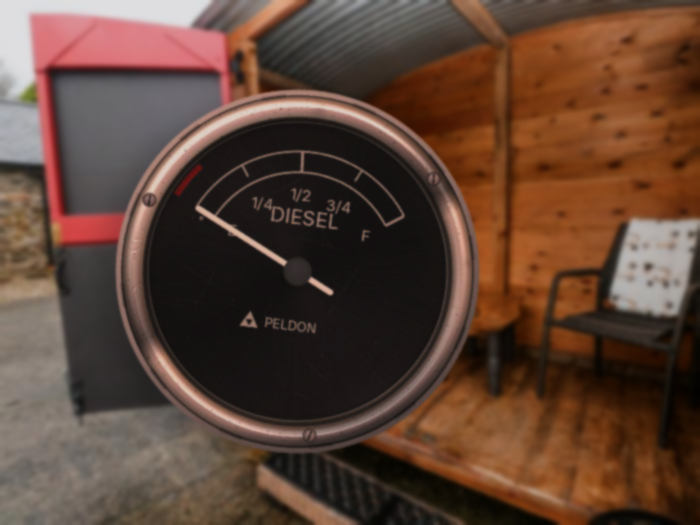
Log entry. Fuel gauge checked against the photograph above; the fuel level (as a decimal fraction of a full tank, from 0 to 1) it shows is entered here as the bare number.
0
